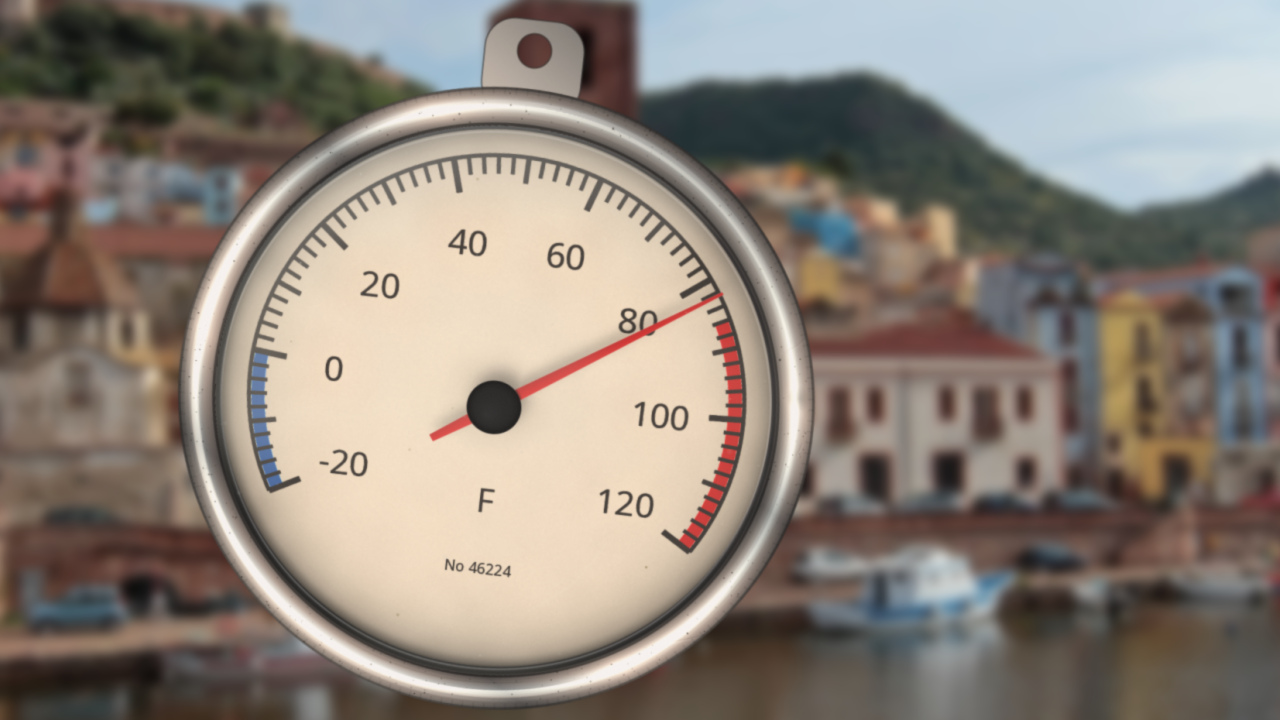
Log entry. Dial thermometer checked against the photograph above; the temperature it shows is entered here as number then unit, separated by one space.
82 °F
